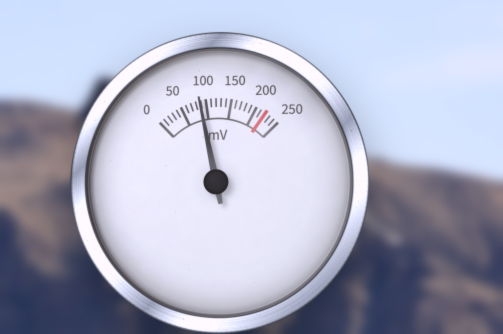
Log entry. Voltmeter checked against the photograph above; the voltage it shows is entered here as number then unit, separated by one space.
90 mV
